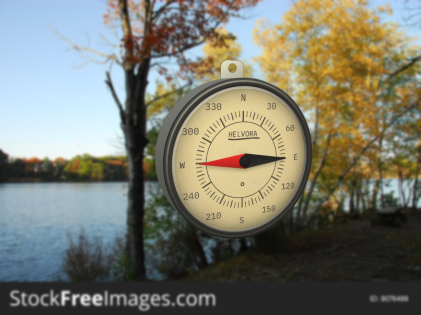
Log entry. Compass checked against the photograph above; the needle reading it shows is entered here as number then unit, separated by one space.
270 °
